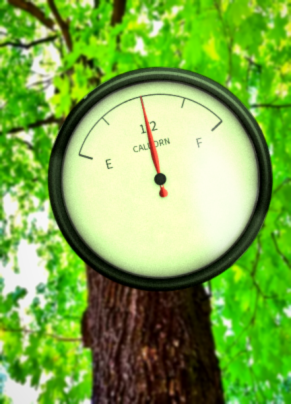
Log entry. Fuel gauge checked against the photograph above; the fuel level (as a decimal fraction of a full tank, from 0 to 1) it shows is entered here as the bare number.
0.5
